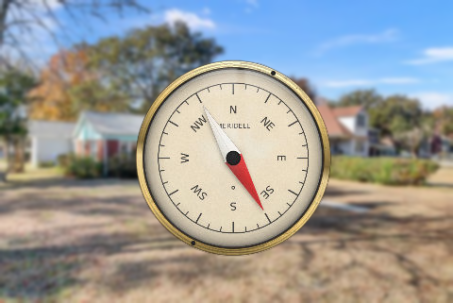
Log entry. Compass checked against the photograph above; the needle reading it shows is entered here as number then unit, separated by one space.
150 °
